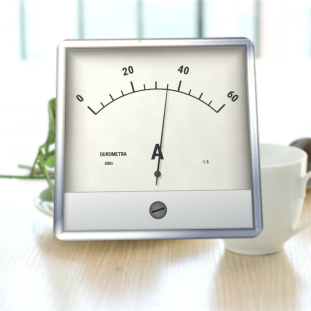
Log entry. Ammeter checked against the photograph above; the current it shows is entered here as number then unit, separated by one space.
35 A
